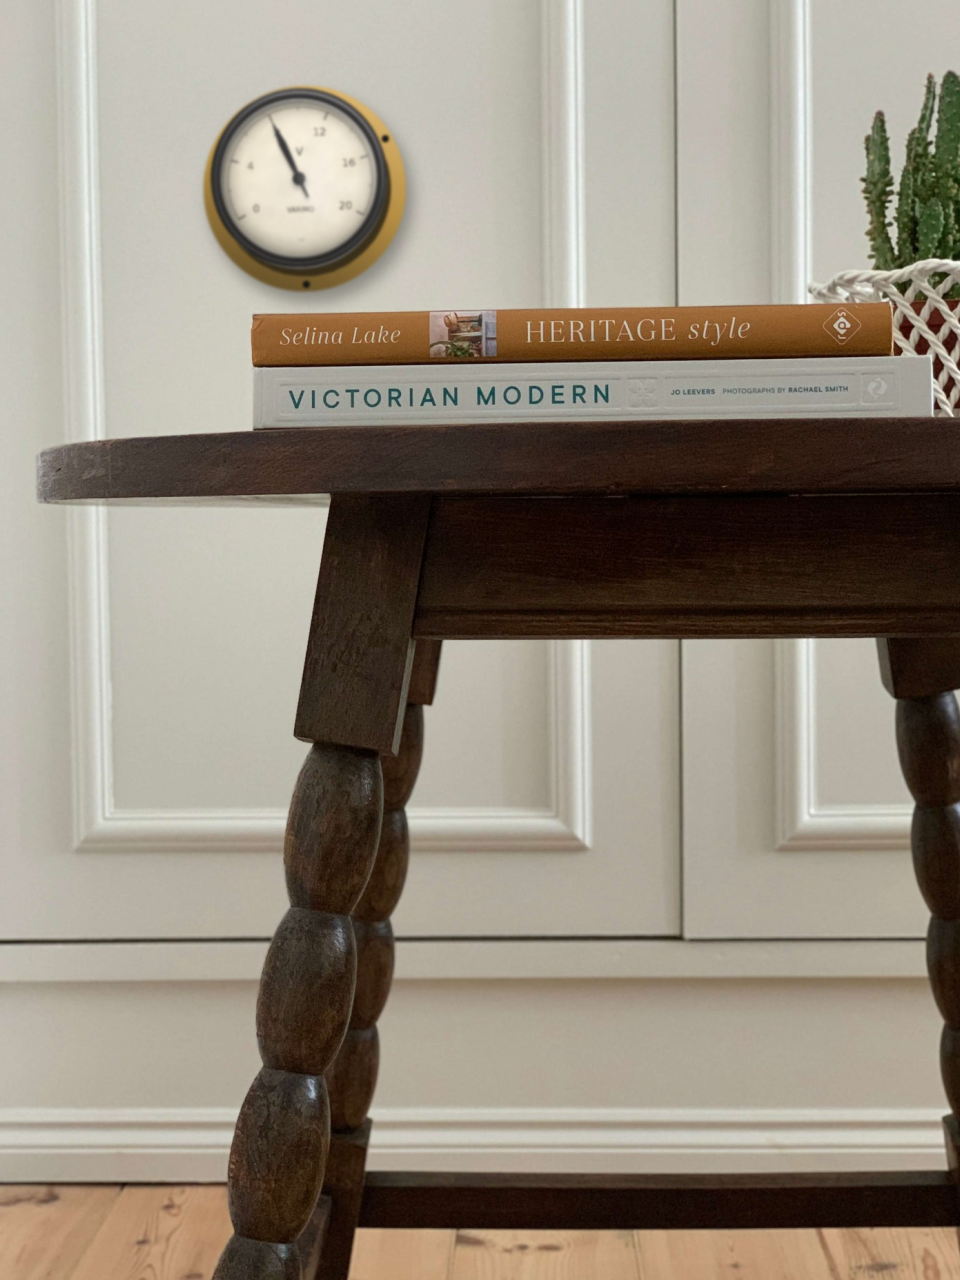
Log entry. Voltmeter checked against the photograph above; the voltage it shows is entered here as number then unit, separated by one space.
8 V
